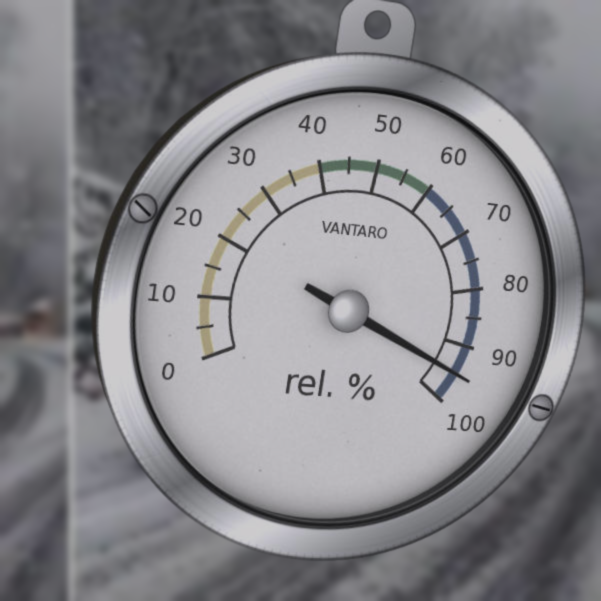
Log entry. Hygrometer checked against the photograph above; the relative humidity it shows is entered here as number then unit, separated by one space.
95 %
